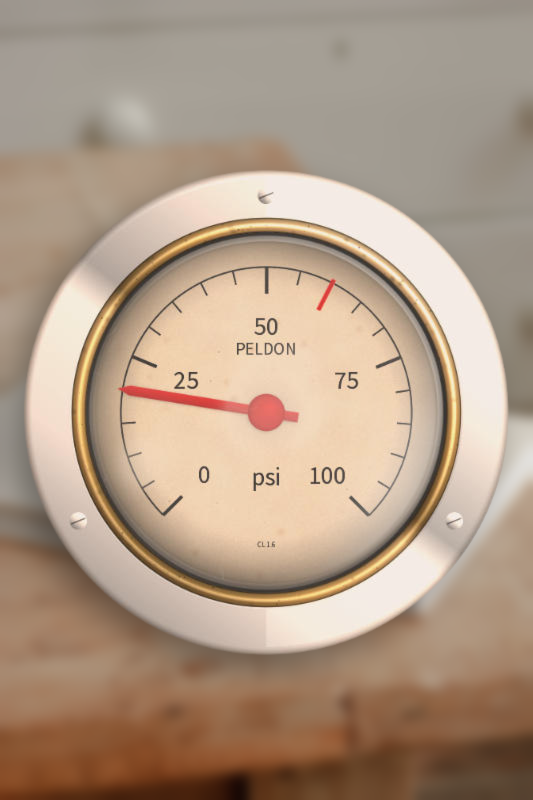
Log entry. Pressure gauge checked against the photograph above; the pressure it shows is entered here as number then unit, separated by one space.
20 psi
